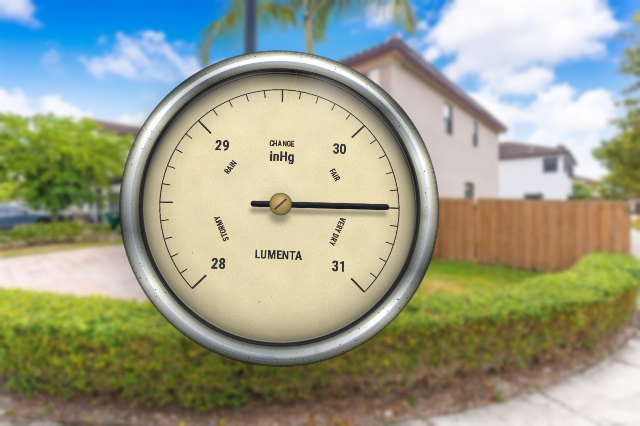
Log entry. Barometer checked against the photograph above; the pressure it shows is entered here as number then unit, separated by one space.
30.5 inHg
